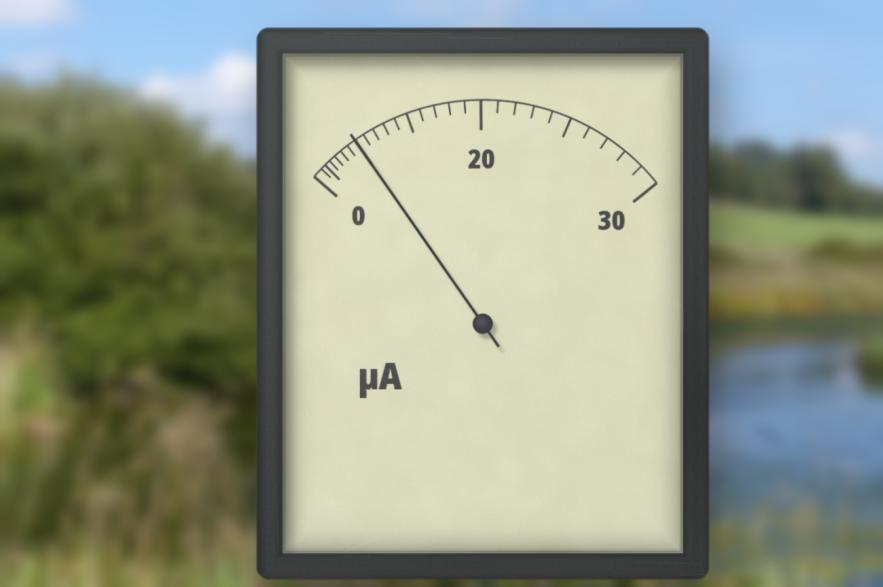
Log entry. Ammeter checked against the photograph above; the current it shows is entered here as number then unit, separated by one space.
10 µA
